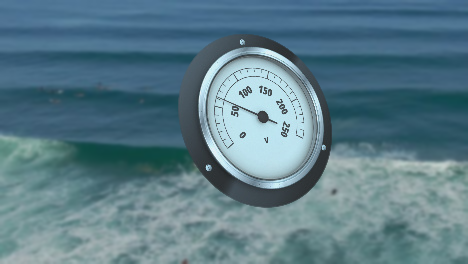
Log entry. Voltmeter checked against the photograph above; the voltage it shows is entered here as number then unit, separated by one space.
60 V
